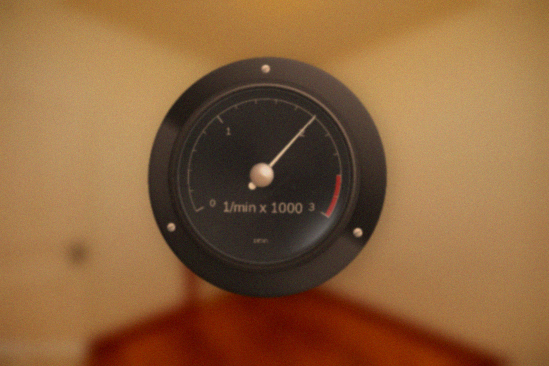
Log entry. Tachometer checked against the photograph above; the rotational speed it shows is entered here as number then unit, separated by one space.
2000 rpm
